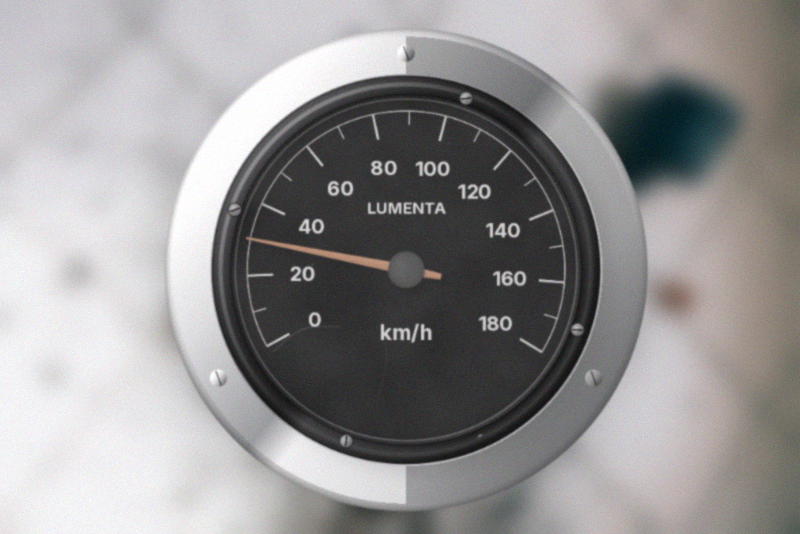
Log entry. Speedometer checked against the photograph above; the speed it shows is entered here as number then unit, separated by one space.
30 km/h
